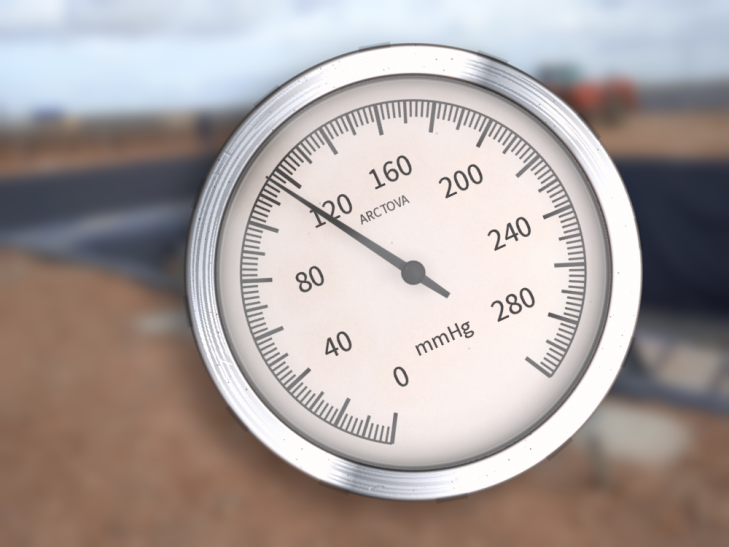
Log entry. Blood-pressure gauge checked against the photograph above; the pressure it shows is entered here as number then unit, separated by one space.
116 mmHg
